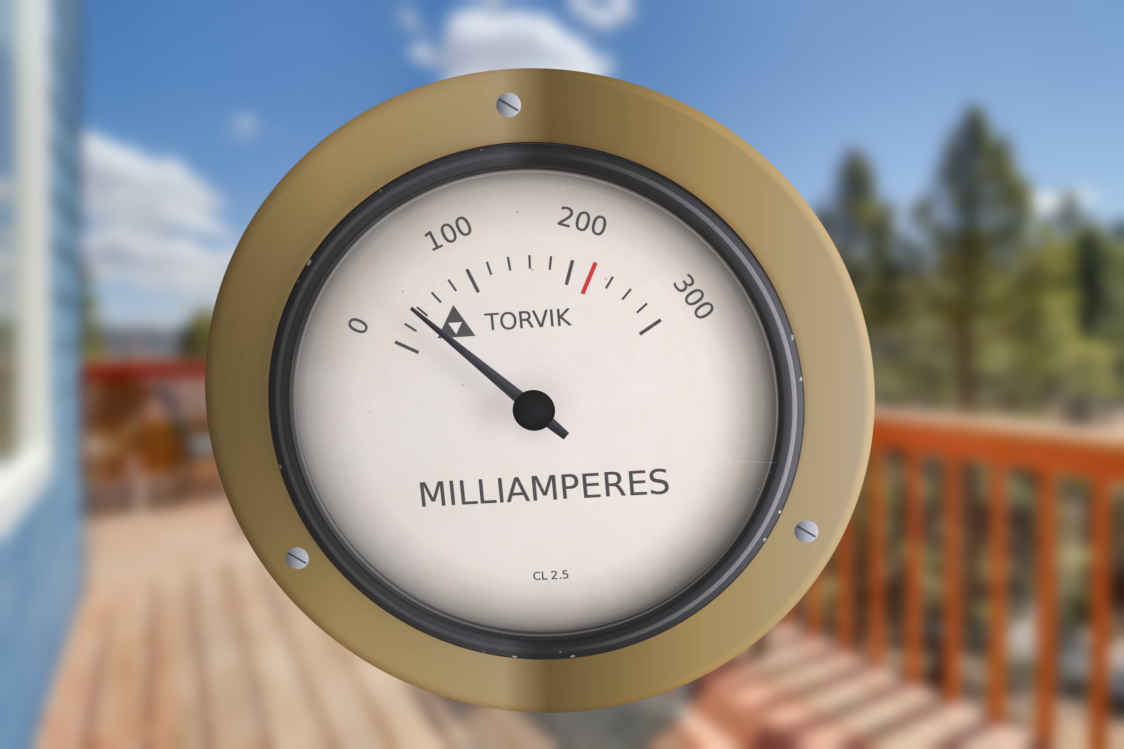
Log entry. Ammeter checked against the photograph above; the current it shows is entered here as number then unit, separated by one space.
40 mA
